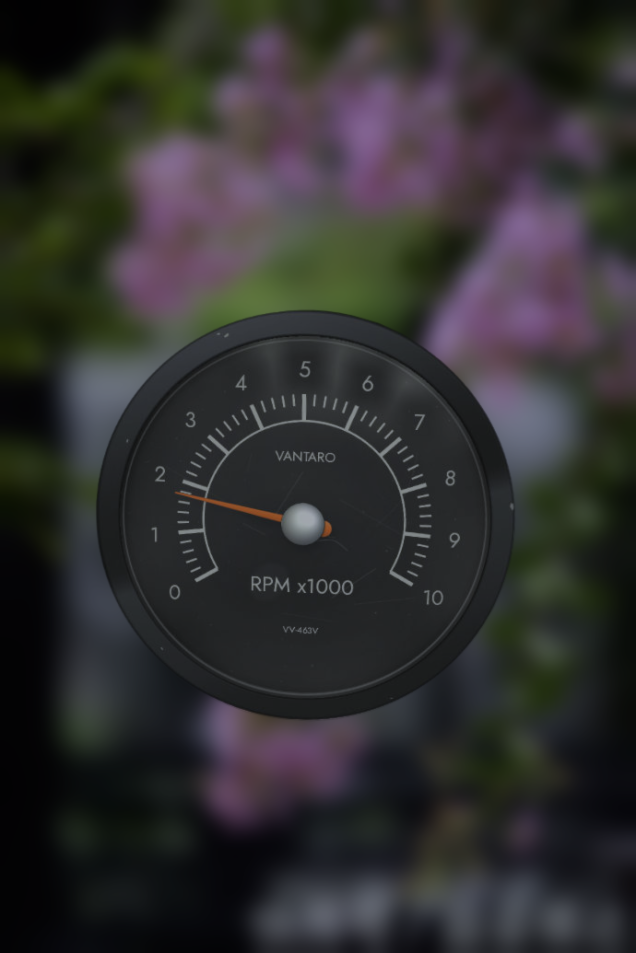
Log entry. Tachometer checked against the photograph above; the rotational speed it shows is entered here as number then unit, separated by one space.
1800 rpm
